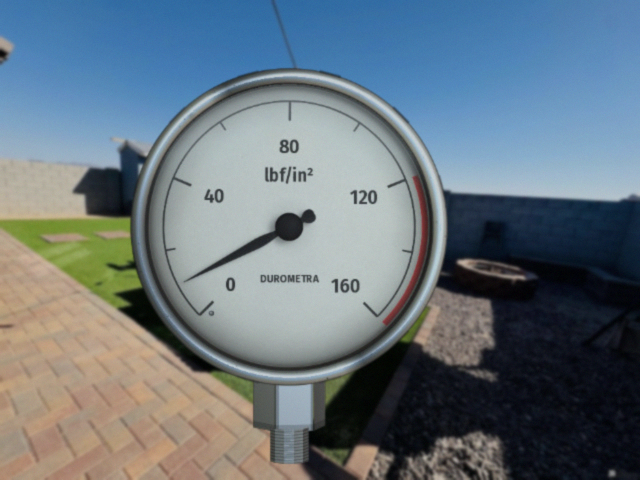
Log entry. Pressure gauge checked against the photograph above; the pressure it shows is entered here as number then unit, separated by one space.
10 psi
